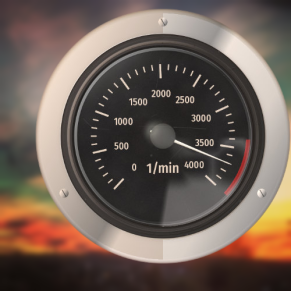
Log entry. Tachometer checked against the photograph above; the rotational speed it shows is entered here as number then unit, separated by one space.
3700 rpm
